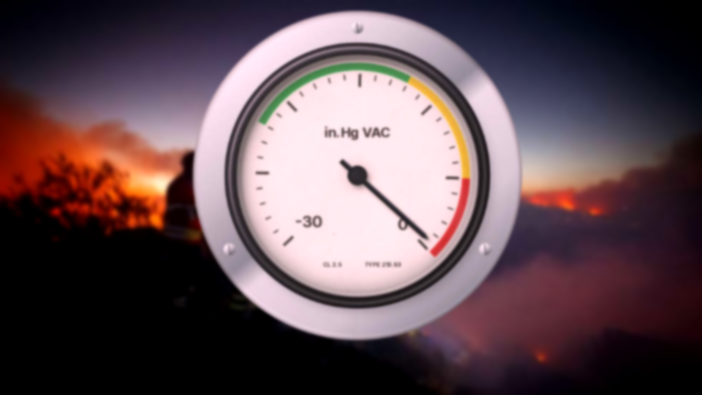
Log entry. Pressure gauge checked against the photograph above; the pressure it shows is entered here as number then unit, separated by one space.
-0.5 inHg
